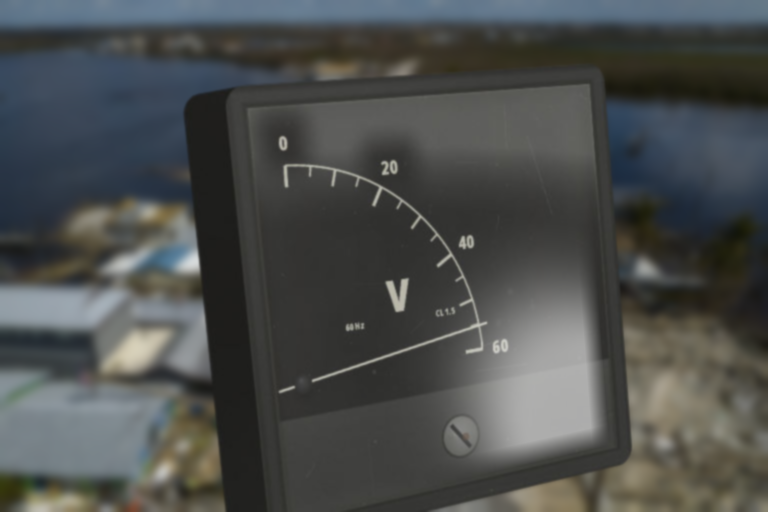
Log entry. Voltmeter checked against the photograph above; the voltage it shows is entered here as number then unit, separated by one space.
55 V
